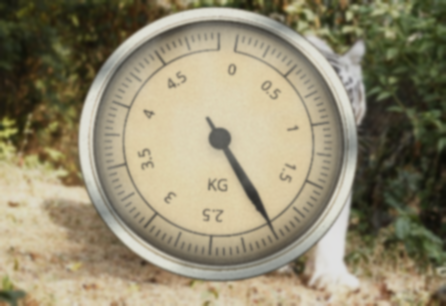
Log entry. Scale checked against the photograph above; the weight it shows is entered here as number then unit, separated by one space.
2 kg
